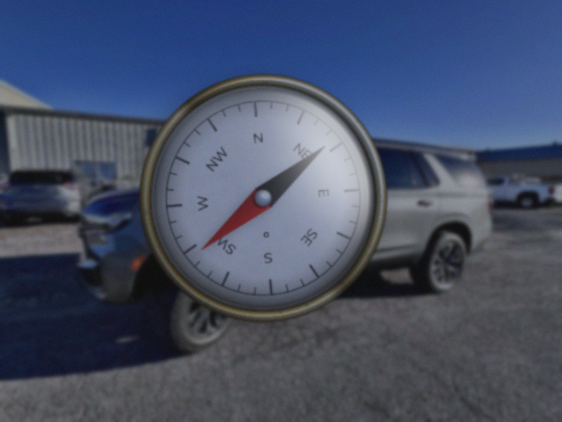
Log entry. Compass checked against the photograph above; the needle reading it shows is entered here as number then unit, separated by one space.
235 °
